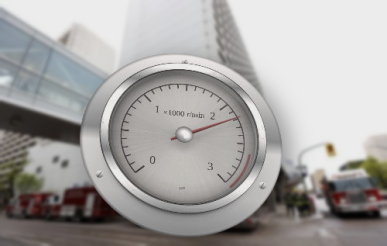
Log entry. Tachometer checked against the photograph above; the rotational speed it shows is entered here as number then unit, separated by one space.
2200 rpm
